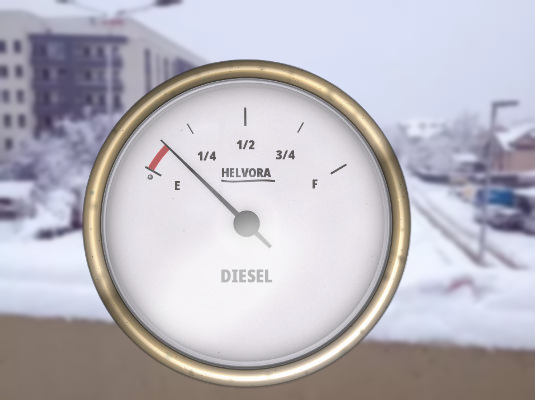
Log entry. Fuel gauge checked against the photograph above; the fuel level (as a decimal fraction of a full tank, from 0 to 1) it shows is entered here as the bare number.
0.125
